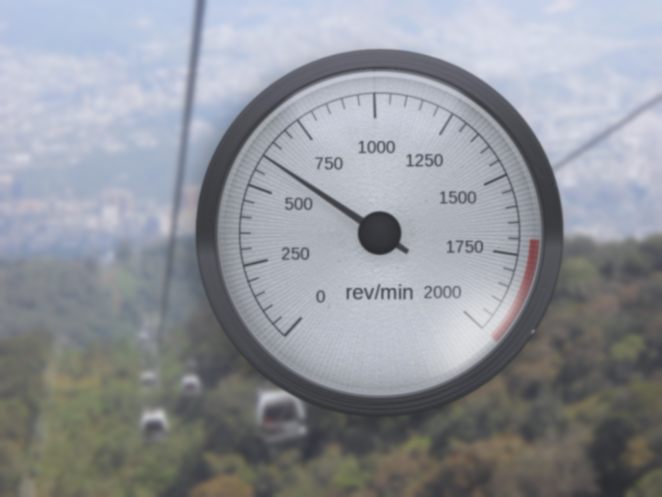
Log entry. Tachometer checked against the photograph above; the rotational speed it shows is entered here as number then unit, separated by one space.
600 rpm
